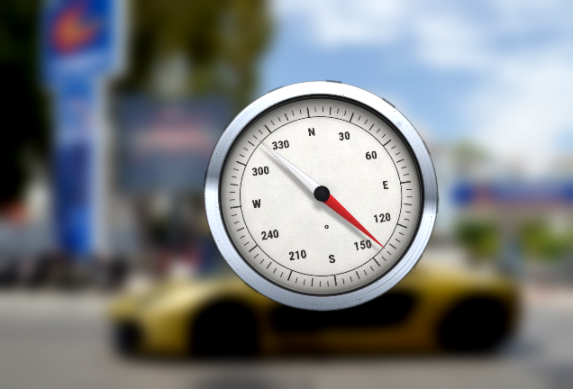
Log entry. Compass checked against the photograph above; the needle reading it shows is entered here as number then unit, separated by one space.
140 °
